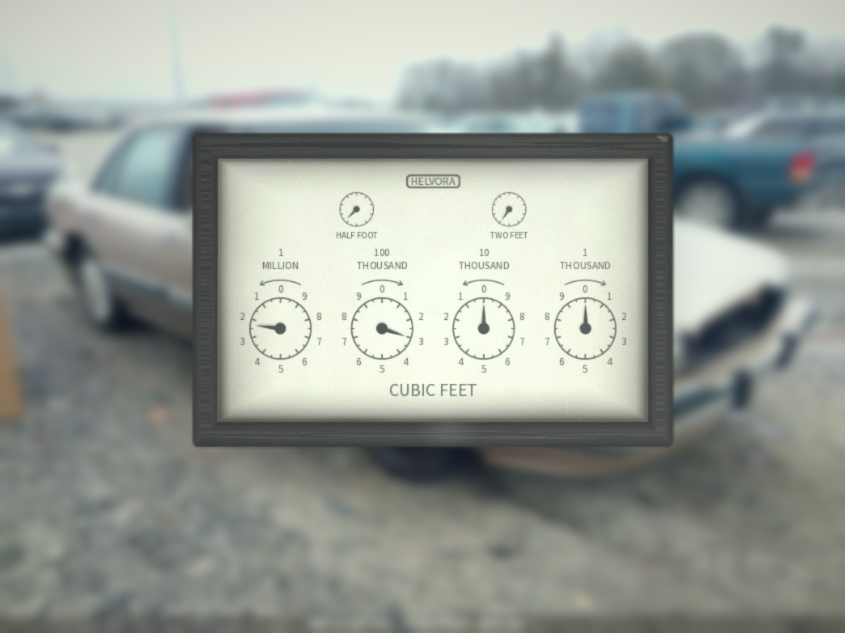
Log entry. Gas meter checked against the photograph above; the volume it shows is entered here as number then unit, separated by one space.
230000 ft³
